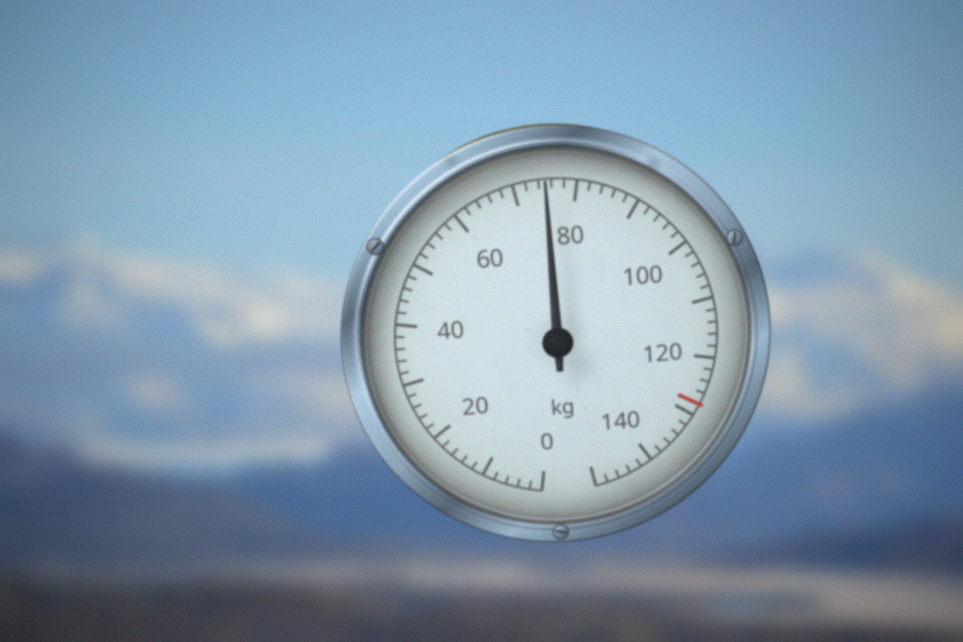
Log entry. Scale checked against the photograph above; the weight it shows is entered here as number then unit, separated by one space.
75 kg
